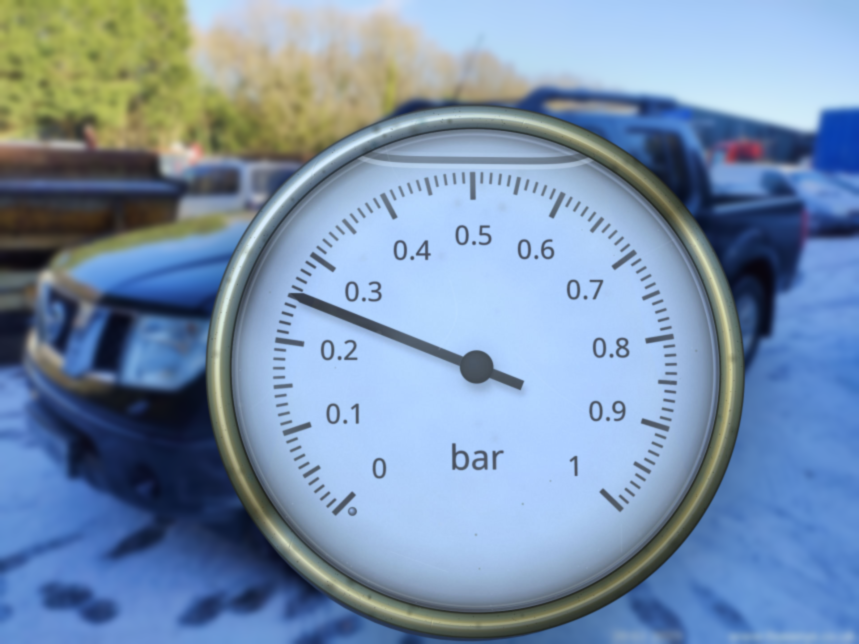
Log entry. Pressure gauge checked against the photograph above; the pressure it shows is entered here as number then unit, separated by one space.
0.25 bar
